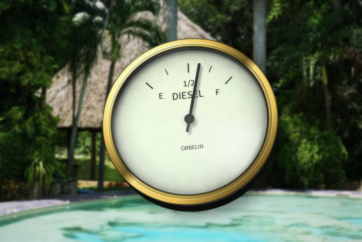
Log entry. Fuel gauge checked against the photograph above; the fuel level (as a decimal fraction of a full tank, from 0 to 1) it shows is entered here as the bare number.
0.625
